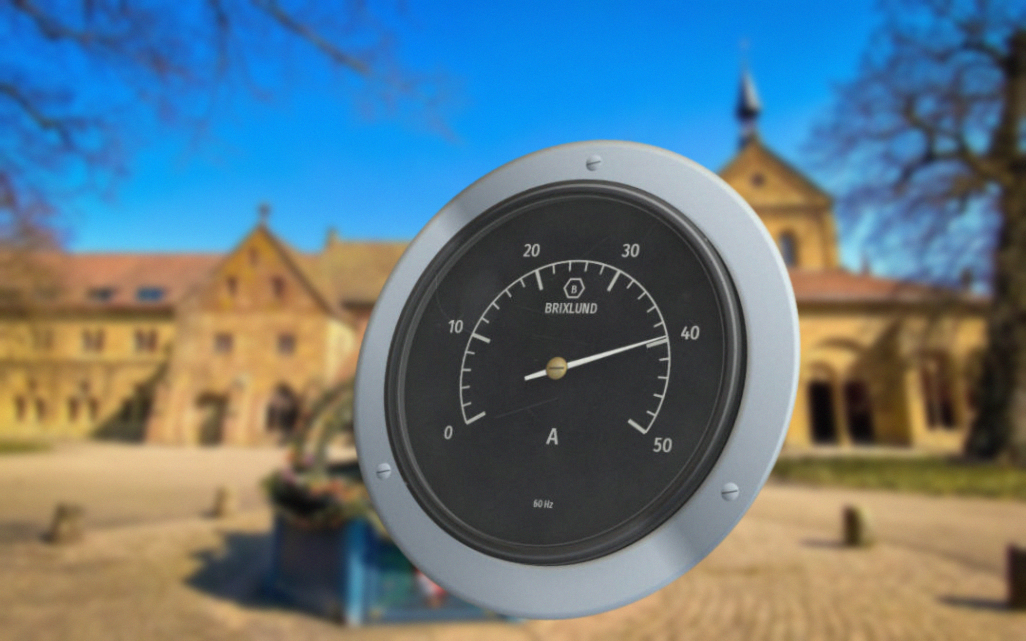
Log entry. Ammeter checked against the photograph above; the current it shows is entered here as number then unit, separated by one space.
40 A
